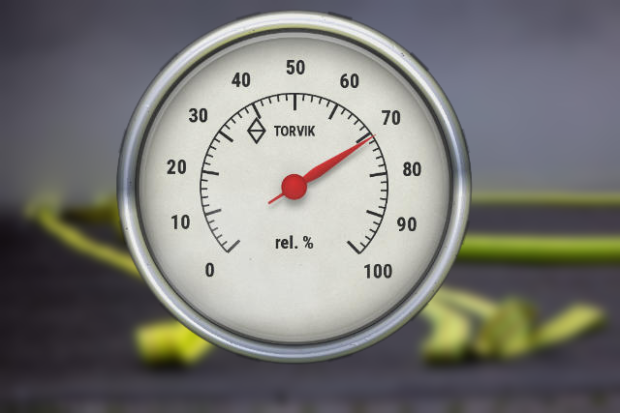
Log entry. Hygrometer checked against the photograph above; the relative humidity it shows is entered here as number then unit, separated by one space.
71 %
